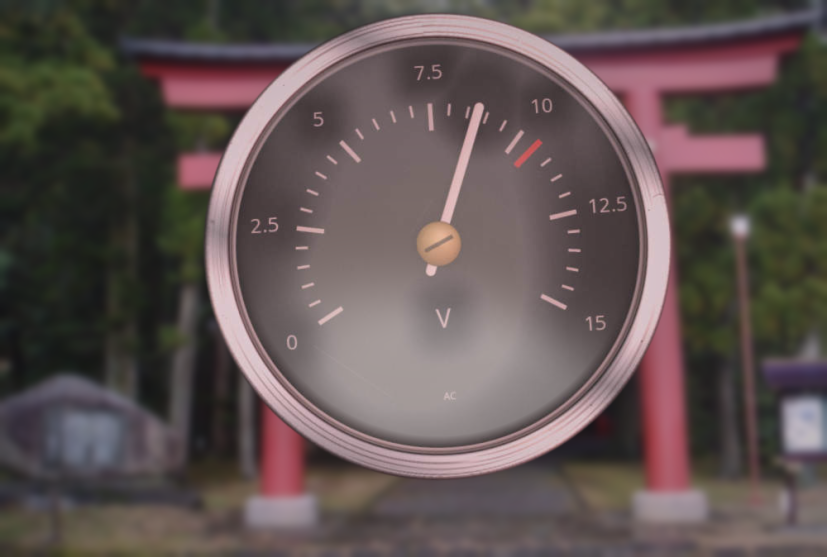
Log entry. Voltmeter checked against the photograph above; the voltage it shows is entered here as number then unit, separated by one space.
8.75 V
